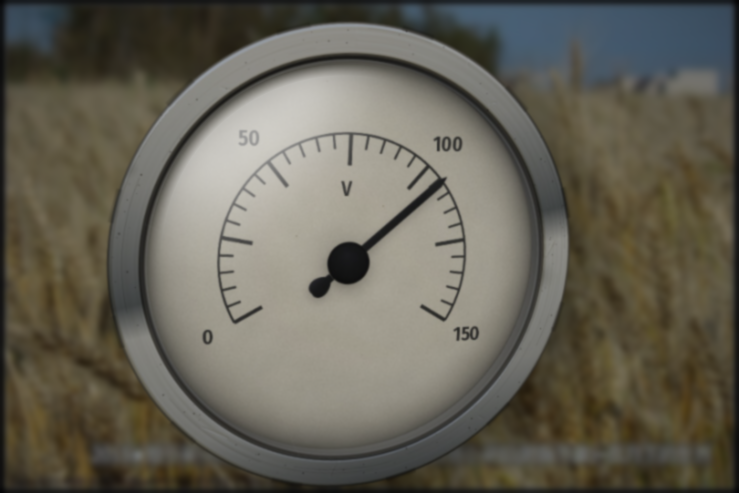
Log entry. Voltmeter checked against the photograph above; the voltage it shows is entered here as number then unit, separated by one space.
105 V
